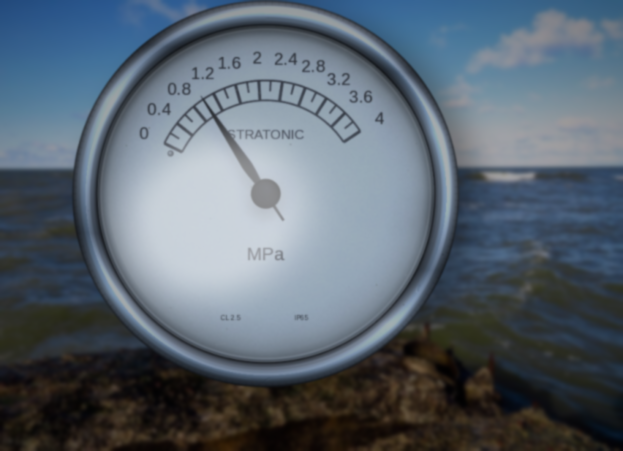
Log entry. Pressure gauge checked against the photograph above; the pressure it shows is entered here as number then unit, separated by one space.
1 MPa
